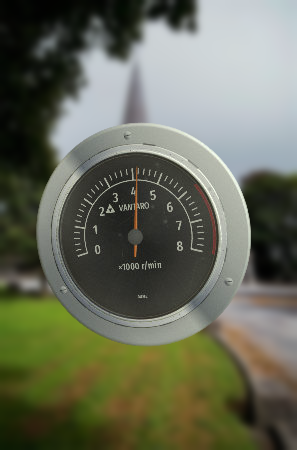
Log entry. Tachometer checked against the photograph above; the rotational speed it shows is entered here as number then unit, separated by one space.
4200 rpm
